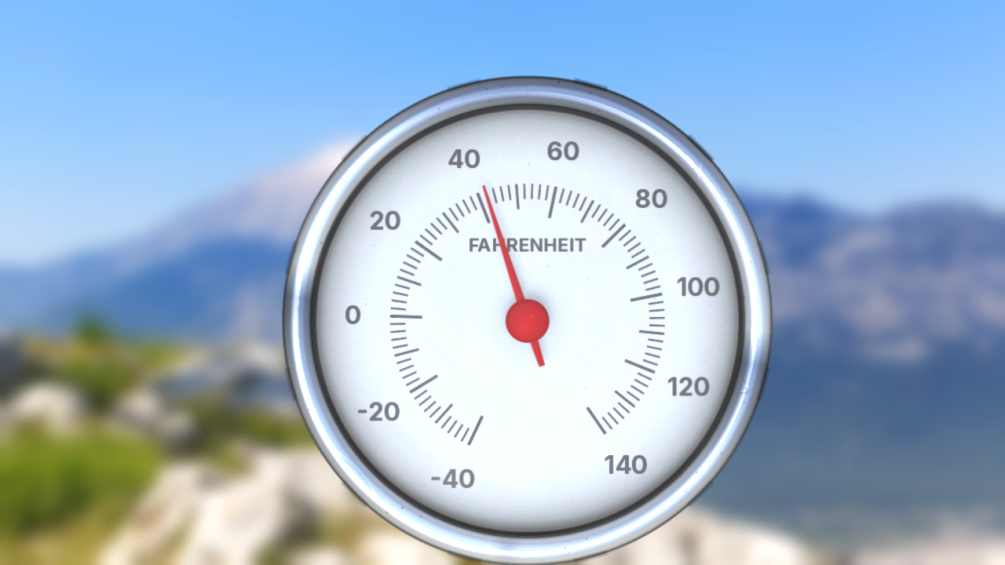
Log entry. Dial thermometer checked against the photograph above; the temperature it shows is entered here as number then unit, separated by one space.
42 °F
